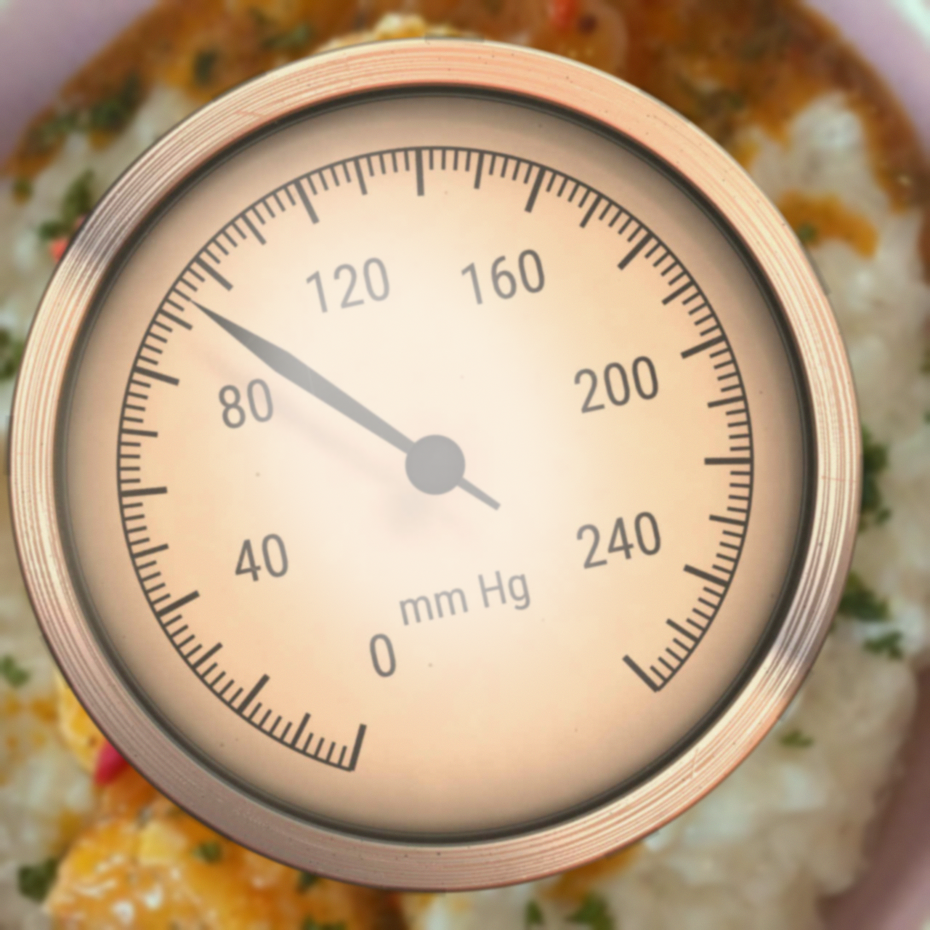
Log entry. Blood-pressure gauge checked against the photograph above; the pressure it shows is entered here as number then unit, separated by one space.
94 mmHg
